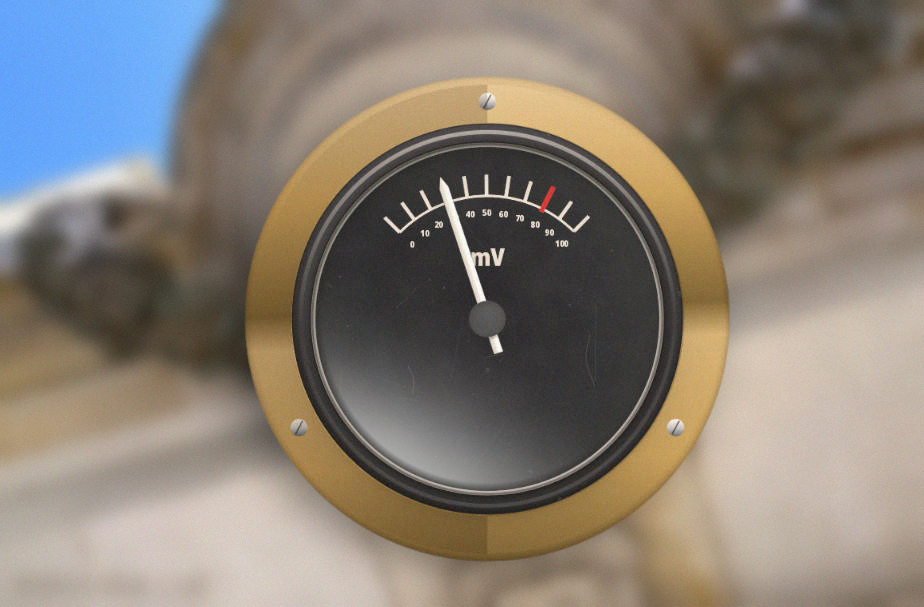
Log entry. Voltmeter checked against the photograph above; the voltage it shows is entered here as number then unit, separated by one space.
30 mV
